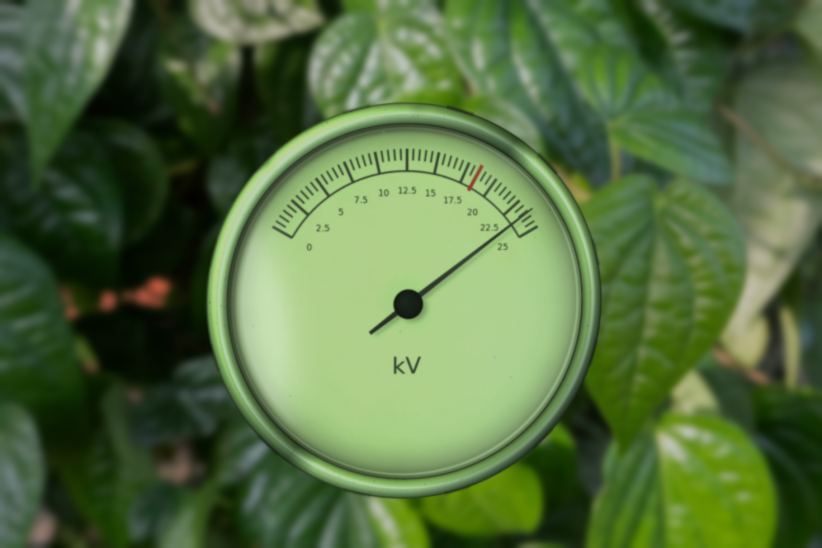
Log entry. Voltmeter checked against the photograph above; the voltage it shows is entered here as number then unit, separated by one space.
23.5 kV
